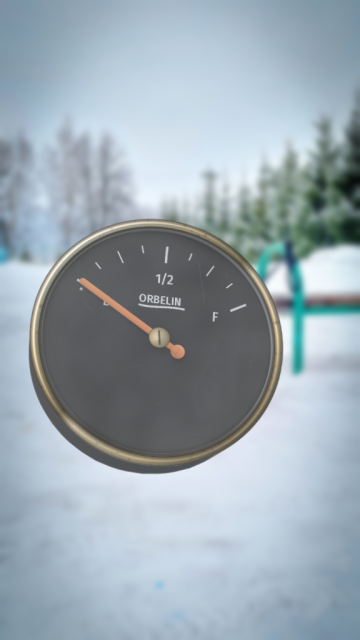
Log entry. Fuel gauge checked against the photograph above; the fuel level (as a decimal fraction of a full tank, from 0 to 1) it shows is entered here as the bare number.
0
